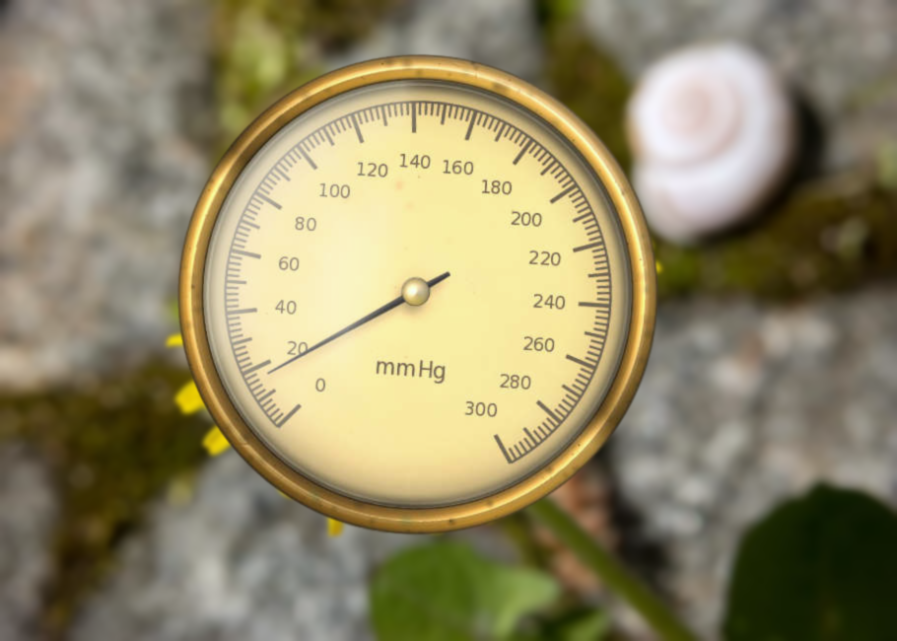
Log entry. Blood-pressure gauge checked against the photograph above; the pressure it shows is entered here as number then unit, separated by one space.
16 mmHg
